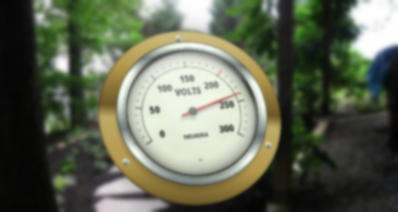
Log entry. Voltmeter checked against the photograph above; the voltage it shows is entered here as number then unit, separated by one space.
240 V
